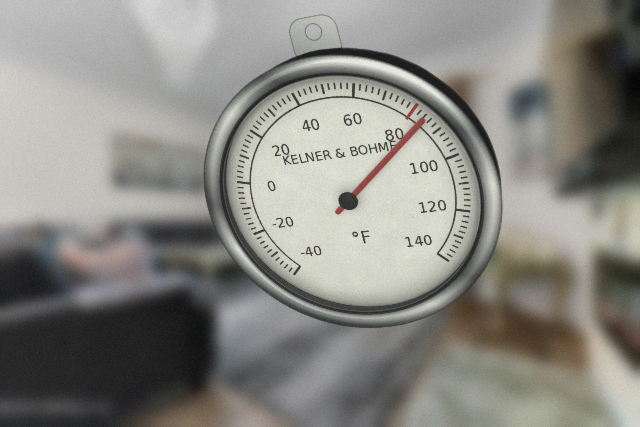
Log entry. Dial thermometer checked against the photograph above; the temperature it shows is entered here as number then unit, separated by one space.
84 °F
